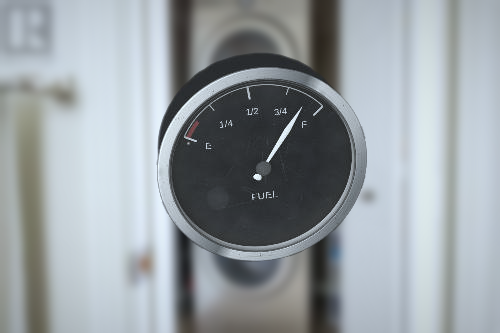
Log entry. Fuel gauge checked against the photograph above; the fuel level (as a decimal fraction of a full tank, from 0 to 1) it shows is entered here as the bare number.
0.875
